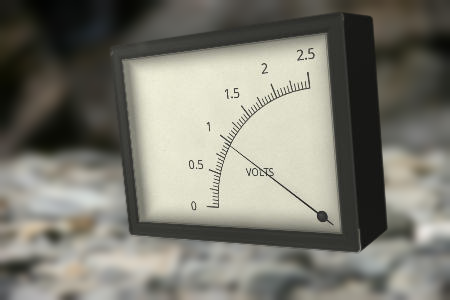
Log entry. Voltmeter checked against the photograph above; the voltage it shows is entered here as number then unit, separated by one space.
1 V
